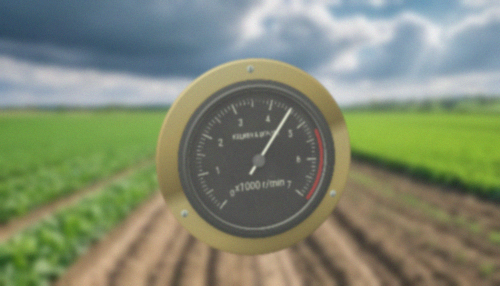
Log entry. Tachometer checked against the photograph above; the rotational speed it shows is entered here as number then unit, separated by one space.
4500 rpm
